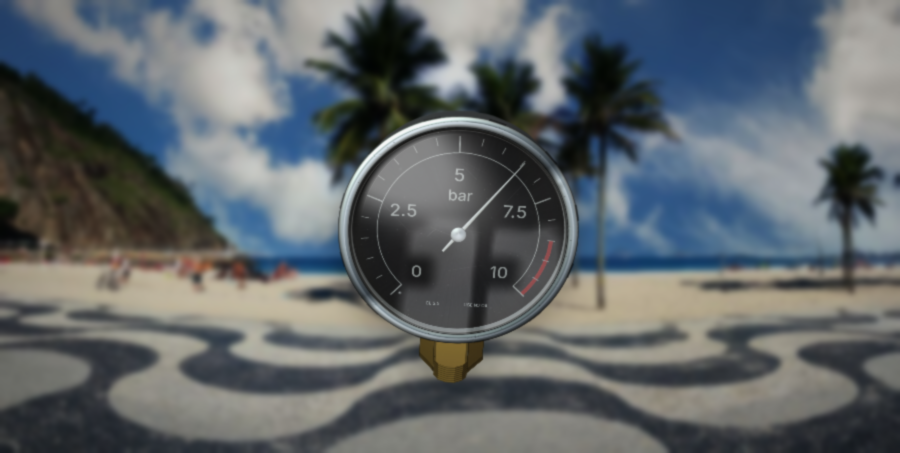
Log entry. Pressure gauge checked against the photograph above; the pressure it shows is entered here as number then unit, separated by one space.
6.5 bar
